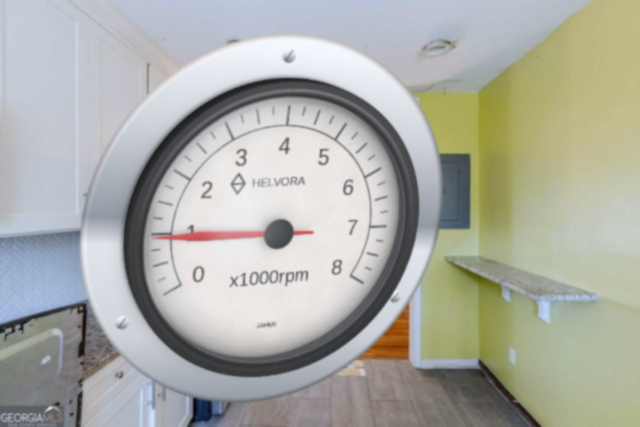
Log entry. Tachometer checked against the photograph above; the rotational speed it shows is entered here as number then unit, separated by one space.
1000 rpm
